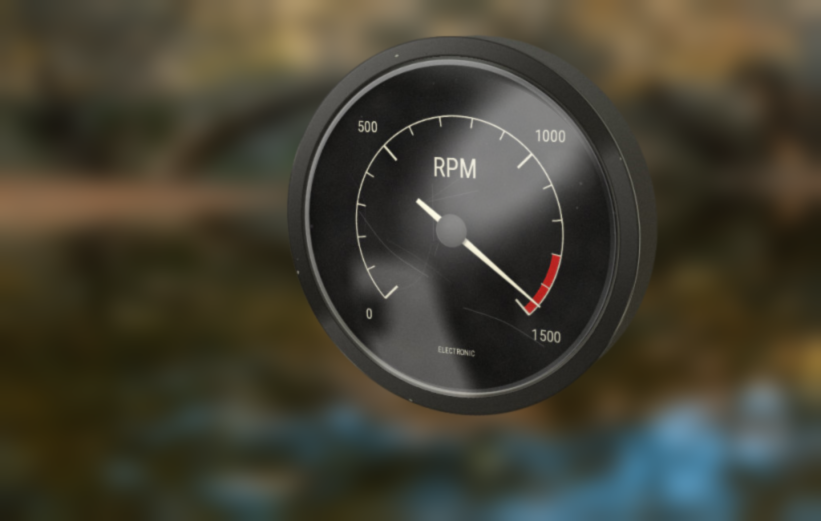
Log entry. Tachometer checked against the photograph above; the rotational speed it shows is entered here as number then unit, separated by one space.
1450 rpm
